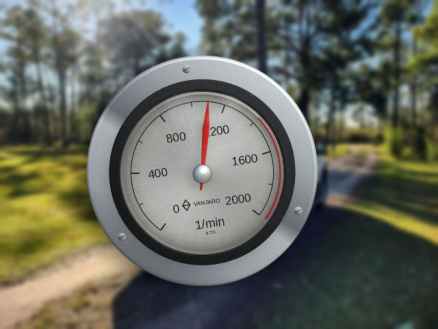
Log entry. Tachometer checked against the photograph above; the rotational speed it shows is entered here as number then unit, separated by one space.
1100 rpm
